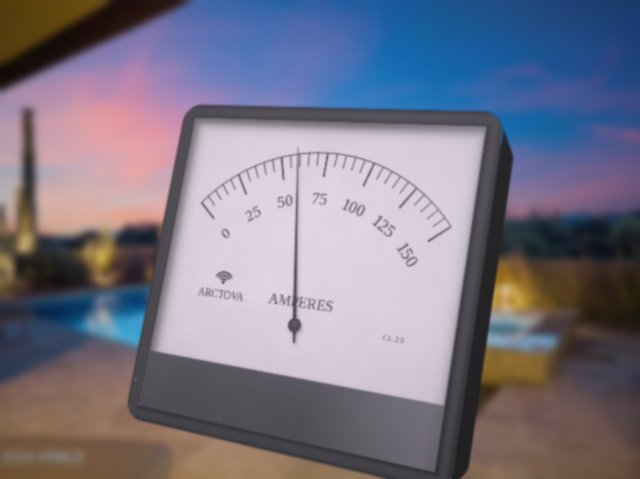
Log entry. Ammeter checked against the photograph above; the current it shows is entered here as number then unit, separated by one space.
60 A
